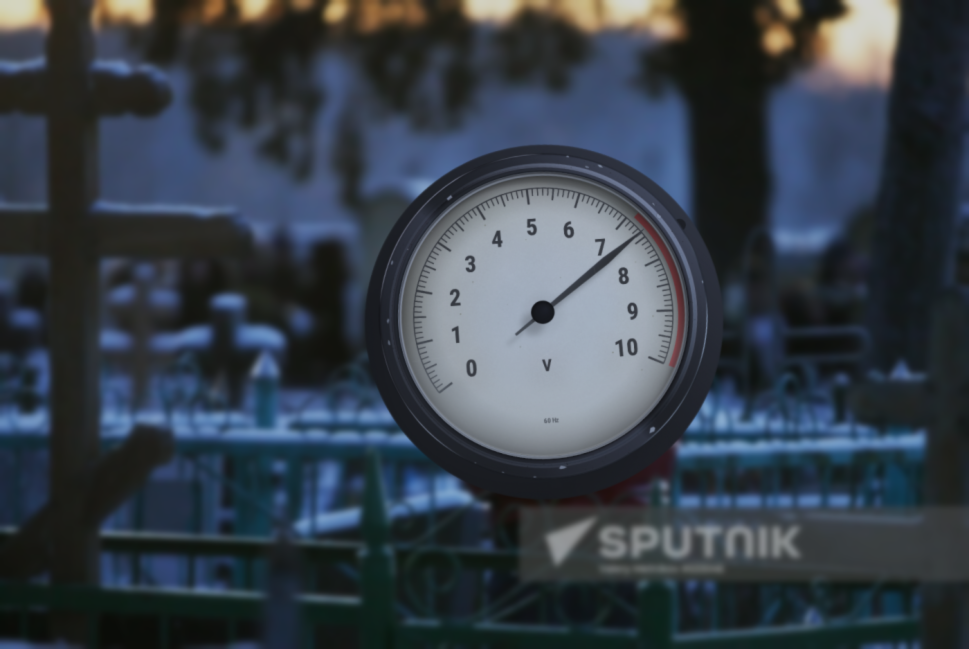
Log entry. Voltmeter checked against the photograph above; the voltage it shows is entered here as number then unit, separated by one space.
7.4 V
